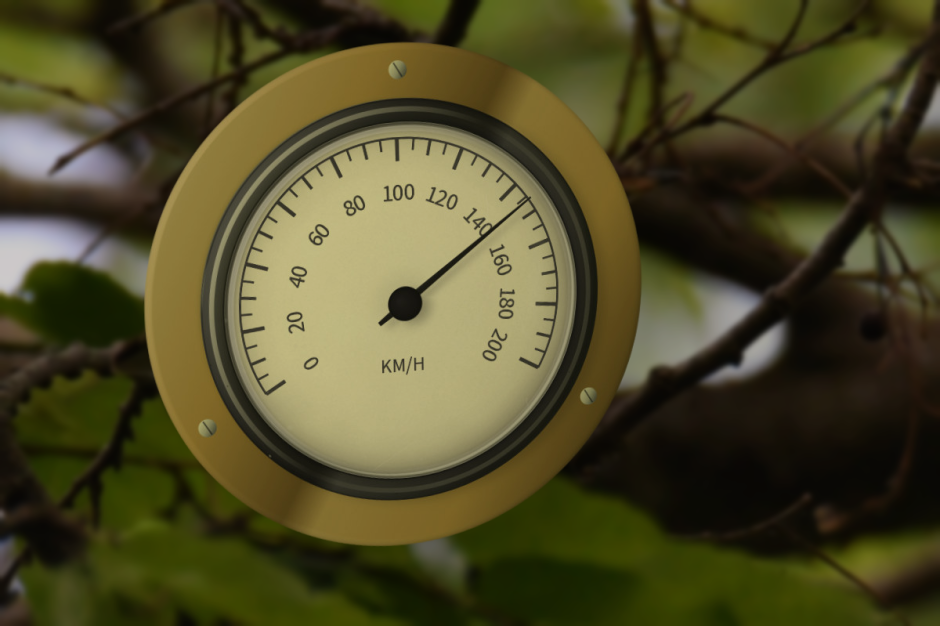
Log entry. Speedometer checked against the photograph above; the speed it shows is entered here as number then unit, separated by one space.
145 km/h
